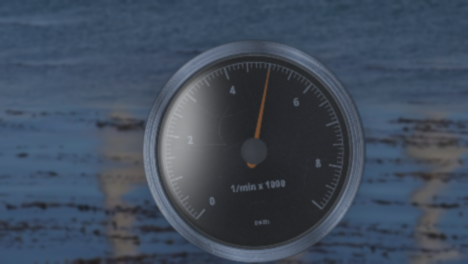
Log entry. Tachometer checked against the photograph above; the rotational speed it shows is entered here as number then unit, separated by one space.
5000 rpm
